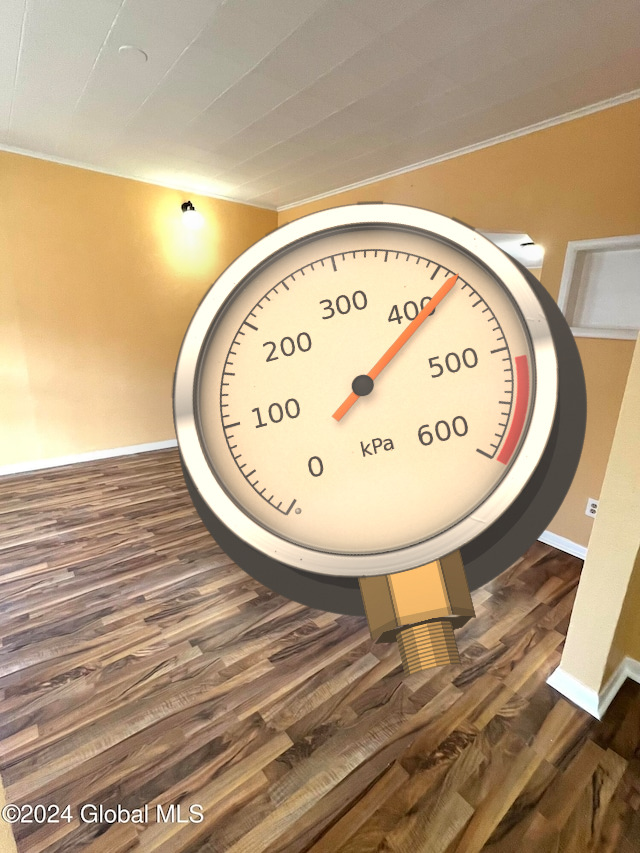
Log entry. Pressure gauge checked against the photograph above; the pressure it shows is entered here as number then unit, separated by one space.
420 kPa
